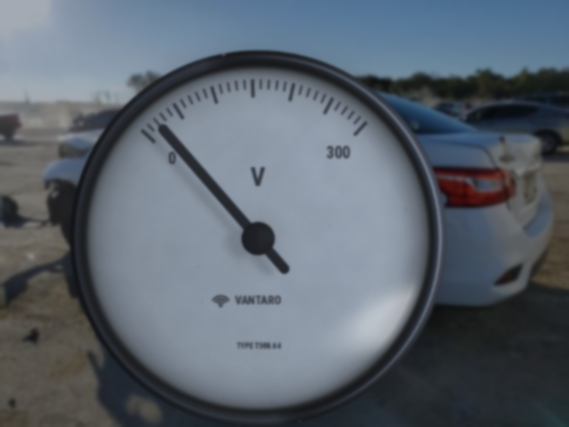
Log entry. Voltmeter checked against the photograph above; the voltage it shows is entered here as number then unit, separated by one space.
20 V
